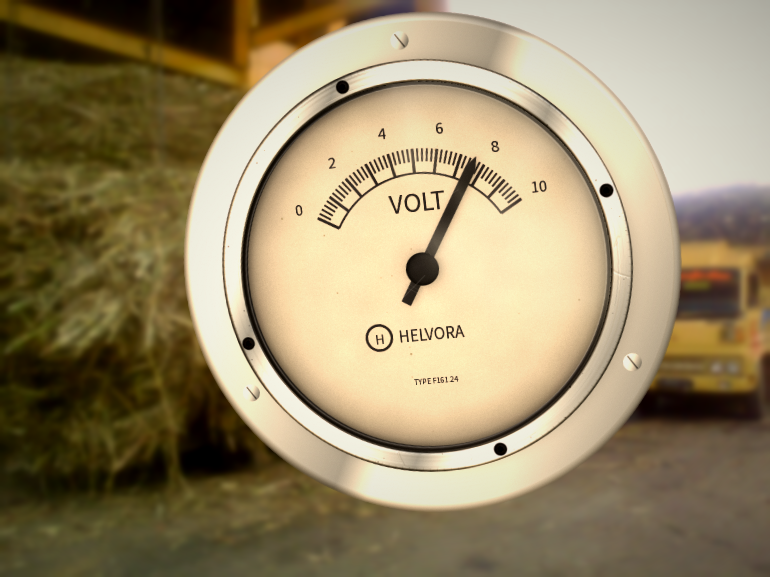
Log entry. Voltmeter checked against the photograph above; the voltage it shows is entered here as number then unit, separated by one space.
7.6 V
